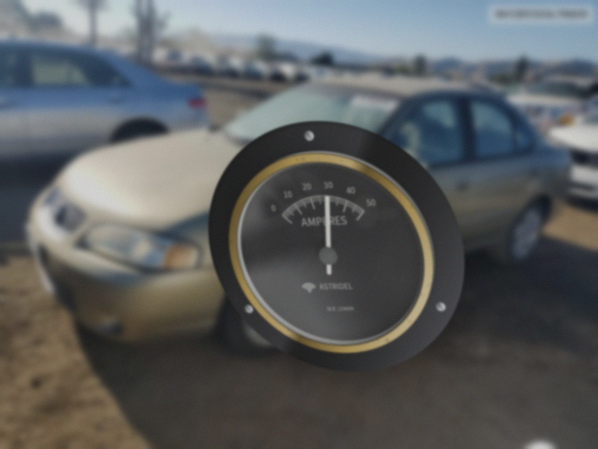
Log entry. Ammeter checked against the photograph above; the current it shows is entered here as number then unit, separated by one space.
30 A
